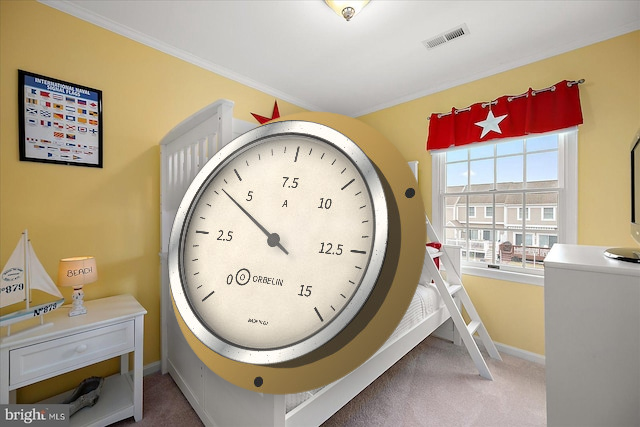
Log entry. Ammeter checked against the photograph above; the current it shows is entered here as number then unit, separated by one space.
4.25 A
